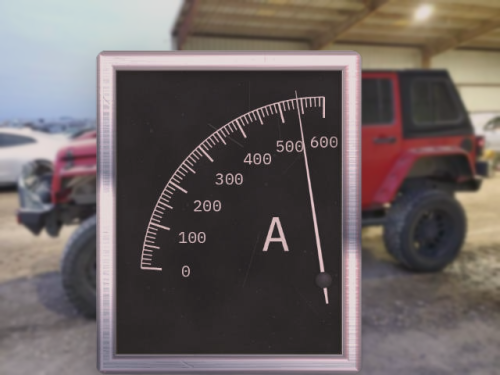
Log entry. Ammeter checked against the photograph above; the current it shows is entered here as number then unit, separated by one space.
540 A
